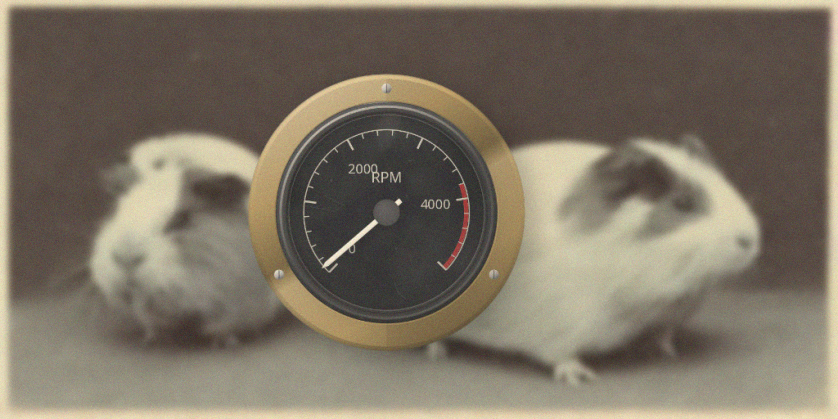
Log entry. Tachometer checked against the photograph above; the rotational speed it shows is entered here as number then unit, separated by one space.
100 rpm
